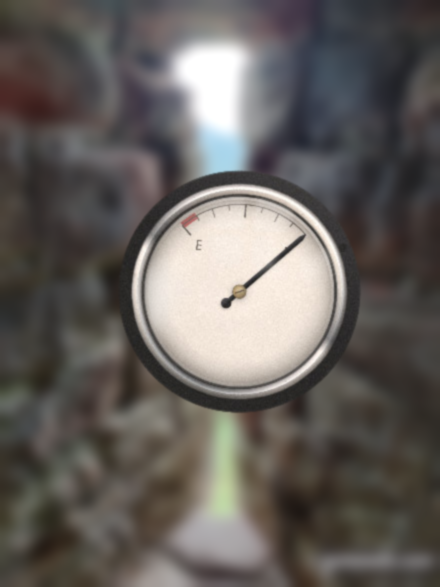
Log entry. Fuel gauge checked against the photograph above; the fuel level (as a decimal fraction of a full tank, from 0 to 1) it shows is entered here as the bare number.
1
